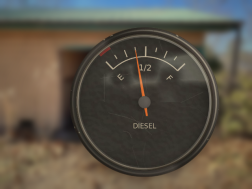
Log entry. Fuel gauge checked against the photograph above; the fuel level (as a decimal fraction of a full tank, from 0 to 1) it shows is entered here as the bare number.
0.375
